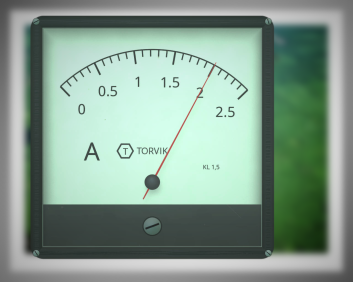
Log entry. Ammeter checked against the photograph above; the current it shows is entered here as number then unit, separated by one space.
2 A
